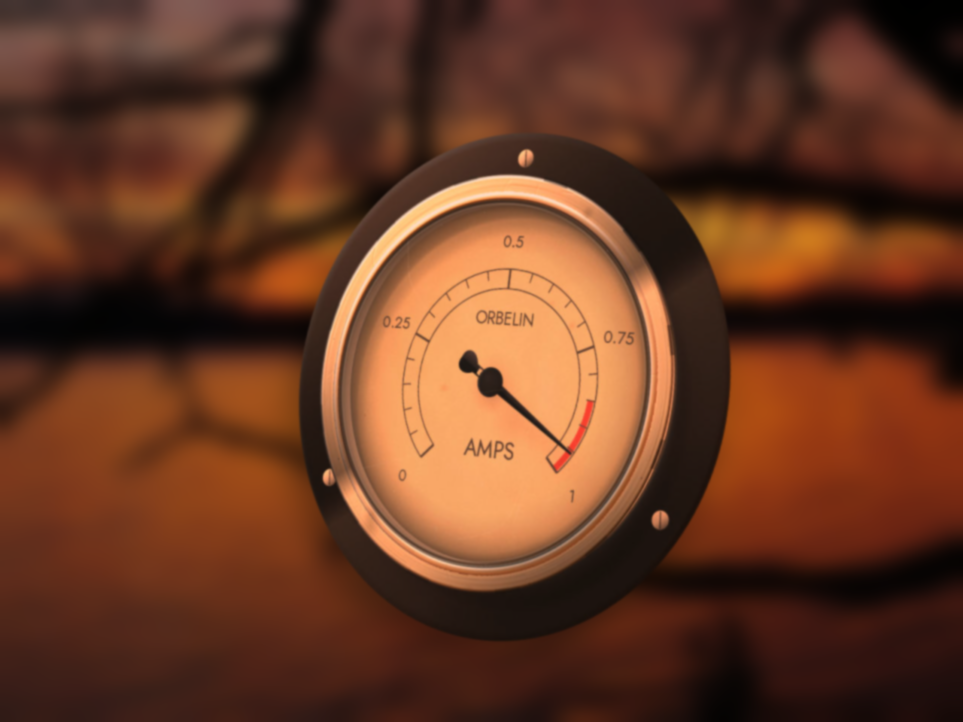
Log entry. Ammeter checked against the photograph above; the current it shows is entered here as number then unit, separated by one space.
0.95 A
